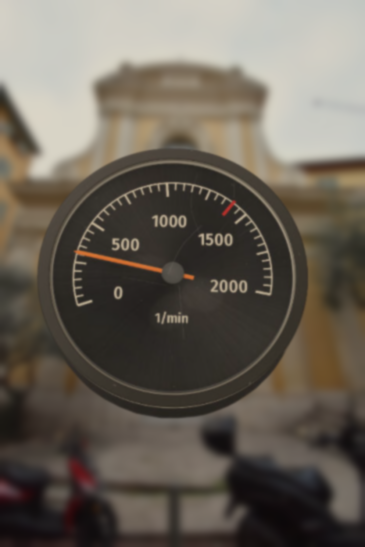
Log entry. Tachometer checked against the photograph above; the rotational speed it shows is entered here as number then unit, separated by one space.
300 rpm
